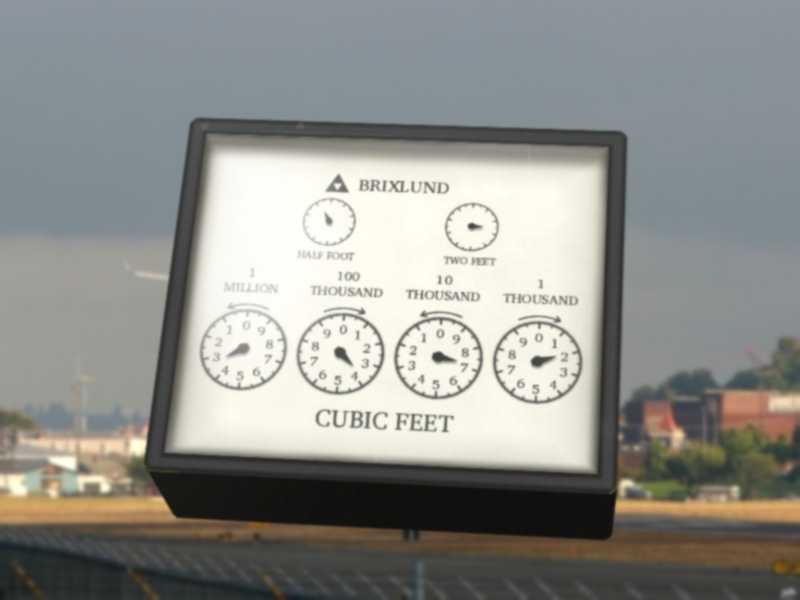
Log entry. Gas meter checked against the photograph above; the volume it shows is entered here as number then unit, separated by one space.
337200 ft³
